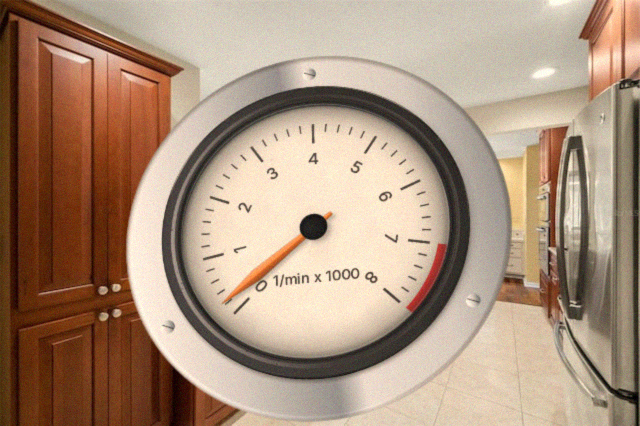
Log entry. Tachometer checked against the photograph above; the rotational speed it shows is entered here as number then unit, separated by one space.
200 rpm
